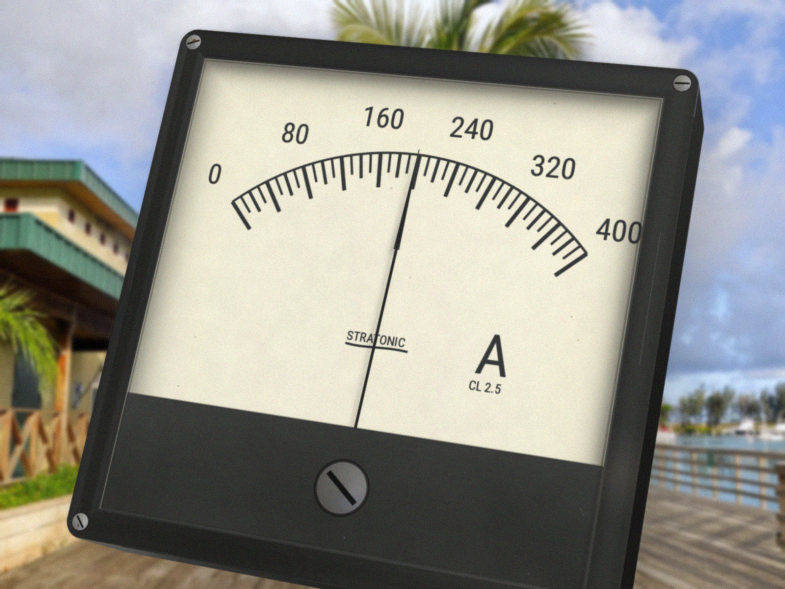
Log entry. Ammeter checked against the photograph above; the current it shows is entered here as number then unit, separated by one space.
200 A
